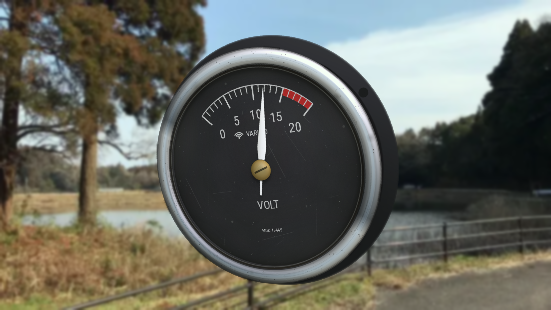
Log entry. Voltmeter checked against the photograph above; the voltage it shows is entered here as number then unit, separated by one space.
12 V
